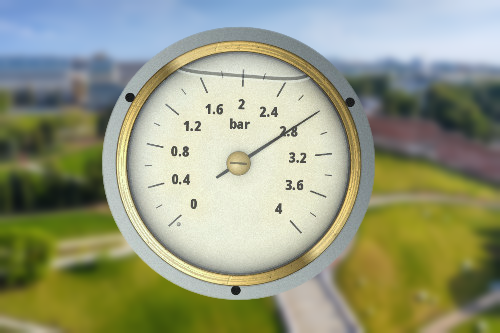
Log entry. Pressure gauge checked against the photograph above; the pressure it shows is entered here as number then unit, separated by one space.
2.8 bar
